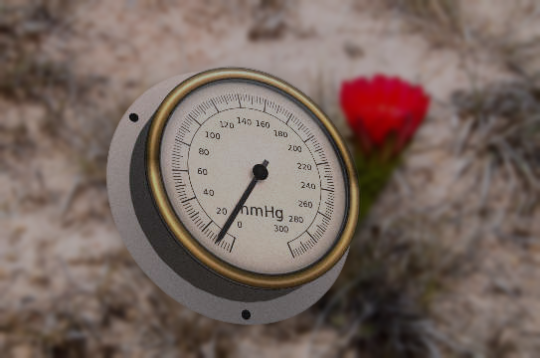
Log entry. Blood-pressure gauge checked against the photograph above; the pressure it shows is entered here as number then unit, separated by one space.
10 mmHg
